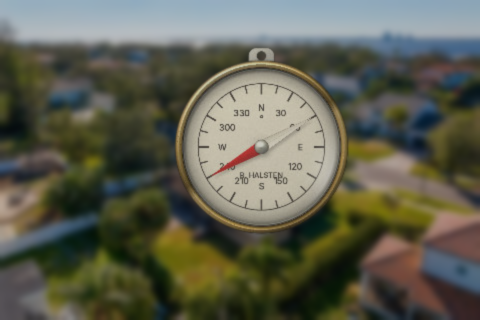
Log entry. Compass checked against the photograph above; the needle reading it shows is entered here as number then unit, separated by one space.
240 °
